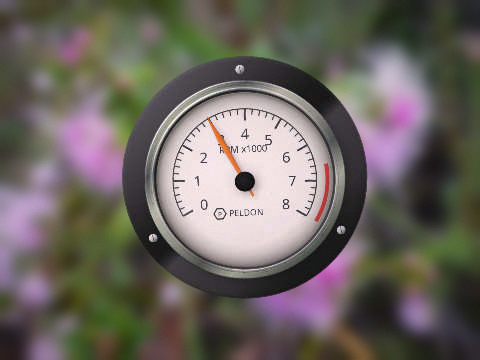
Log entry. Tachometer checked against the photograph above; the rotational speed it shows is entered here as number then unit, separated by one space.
3000 rpm
